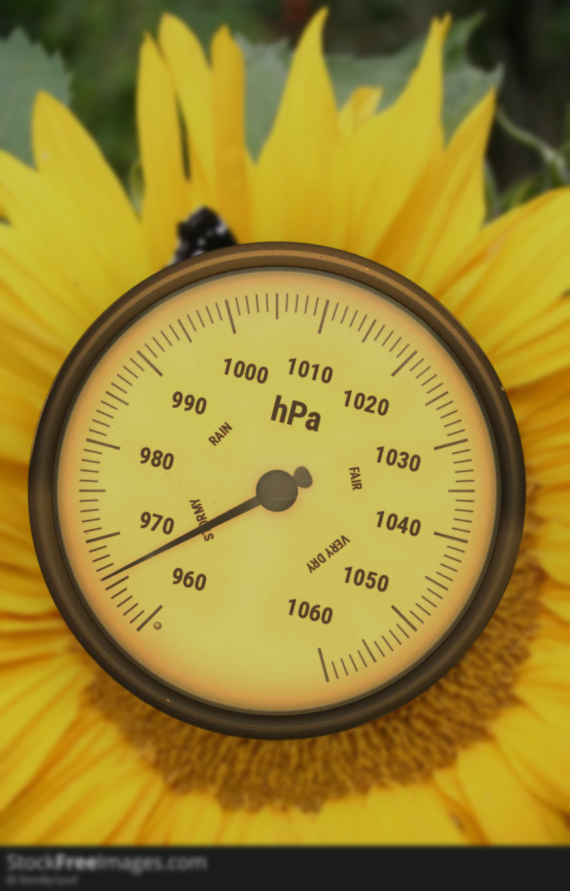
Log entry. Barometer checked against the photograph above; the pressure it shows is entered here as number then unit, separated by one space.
966 hPa
